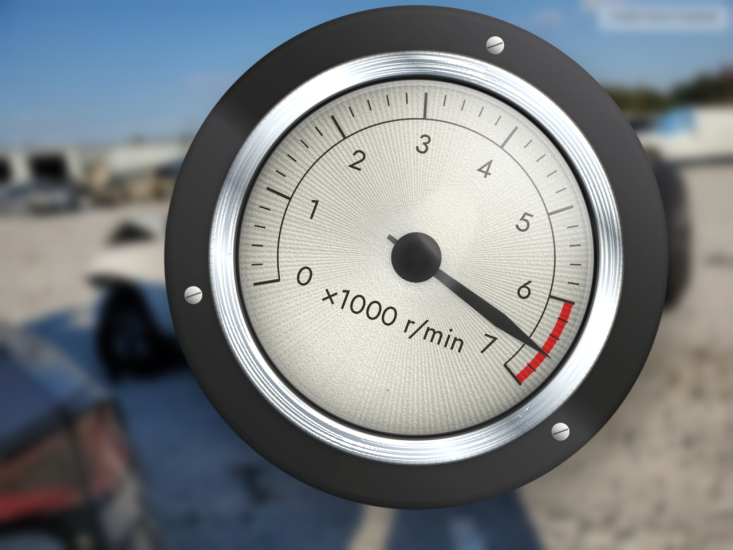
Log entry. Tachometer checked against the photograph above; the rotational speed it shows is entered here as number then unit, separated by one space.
6600 rpm
